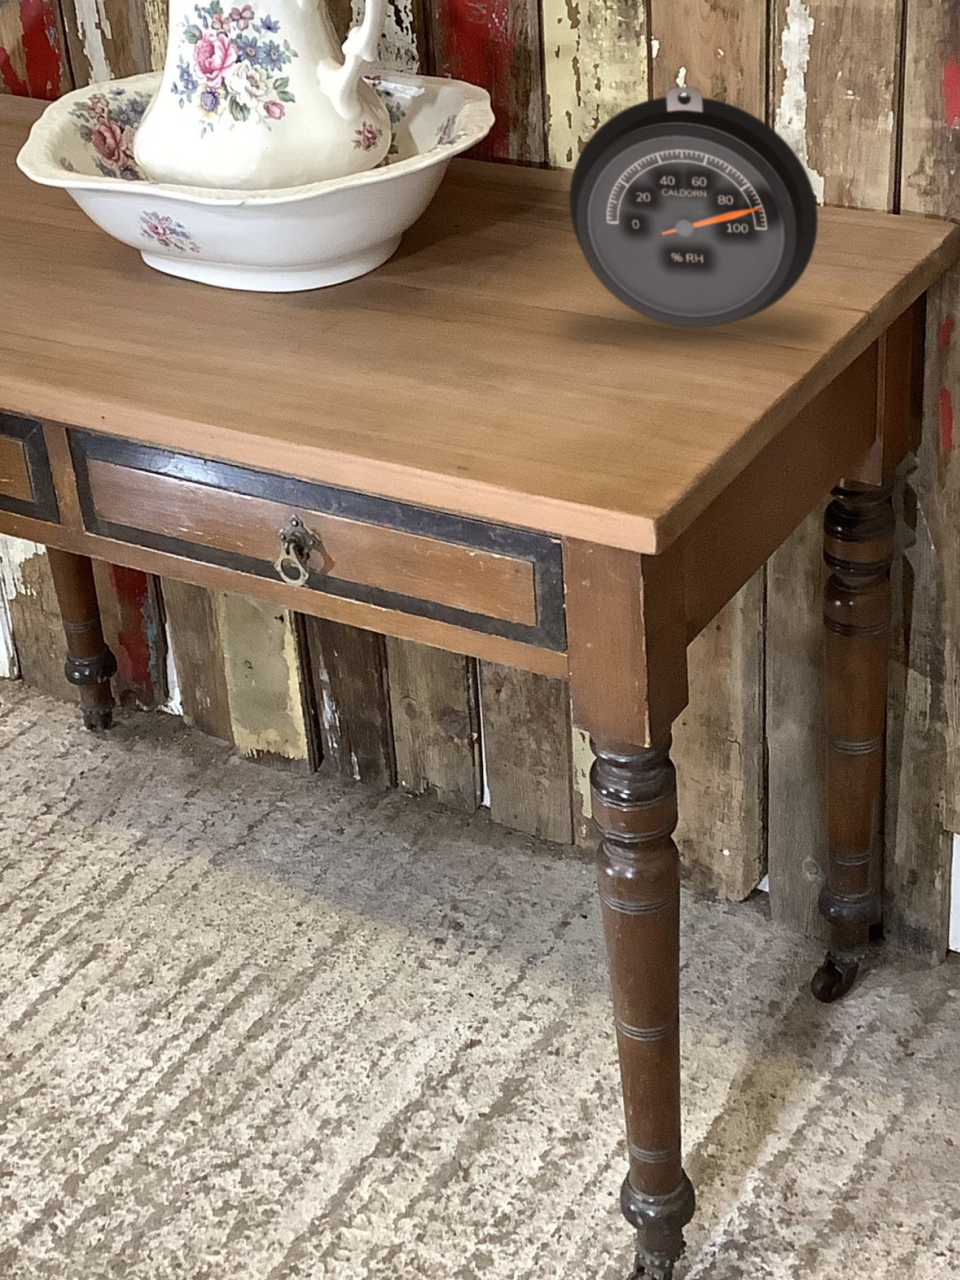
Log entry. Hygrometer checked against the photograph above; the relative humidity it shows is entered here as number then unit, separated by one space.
90 %
